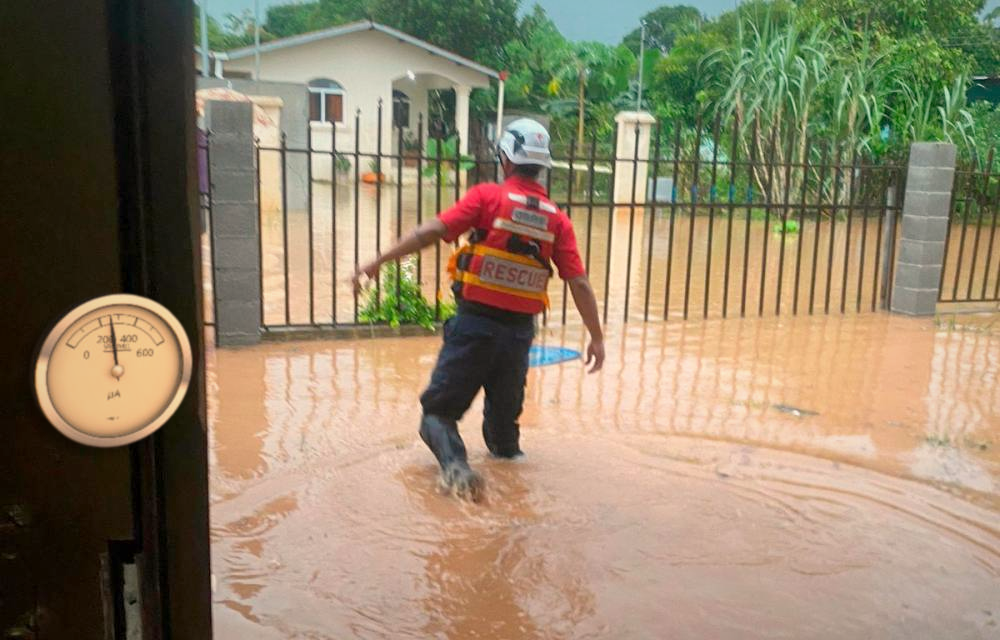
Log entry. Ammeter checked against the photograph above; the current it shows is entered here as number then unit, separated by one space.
250 µA
